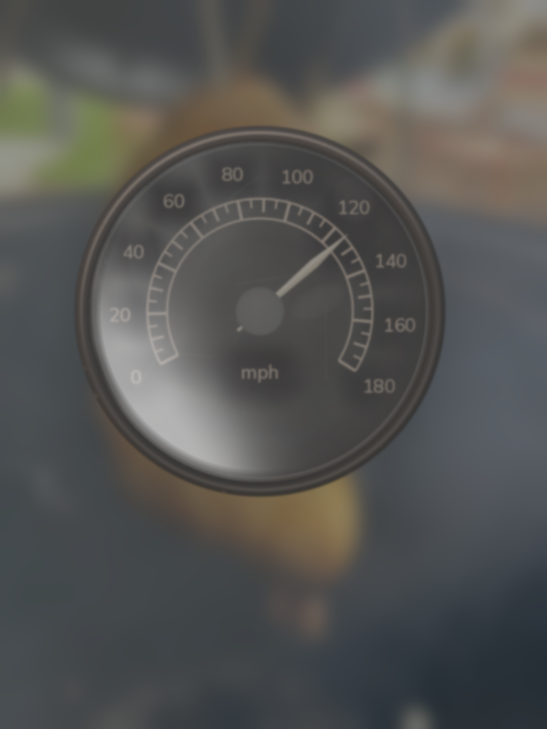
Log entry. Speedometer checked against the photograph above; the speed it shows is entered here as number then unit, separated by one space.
125 mph
